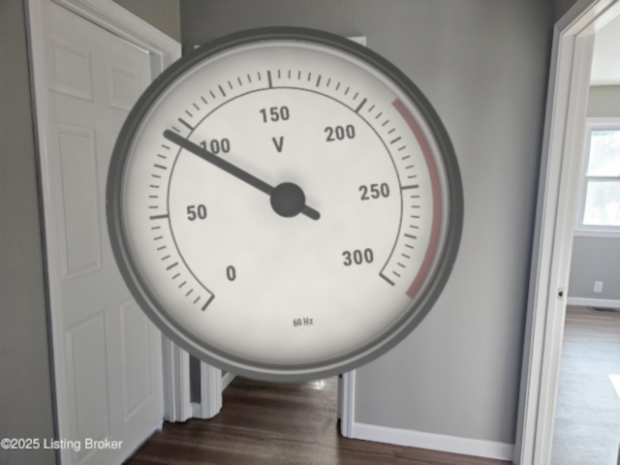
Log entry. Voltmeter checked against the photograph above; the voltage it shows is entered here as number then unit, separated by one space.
90 V
